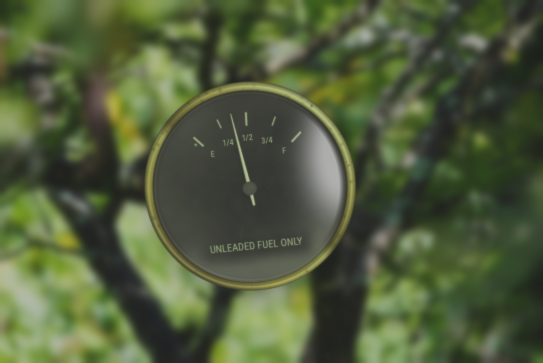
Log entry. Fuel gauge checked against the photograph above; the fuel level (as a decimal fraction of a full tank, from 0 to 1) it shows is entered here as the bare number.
0.375
